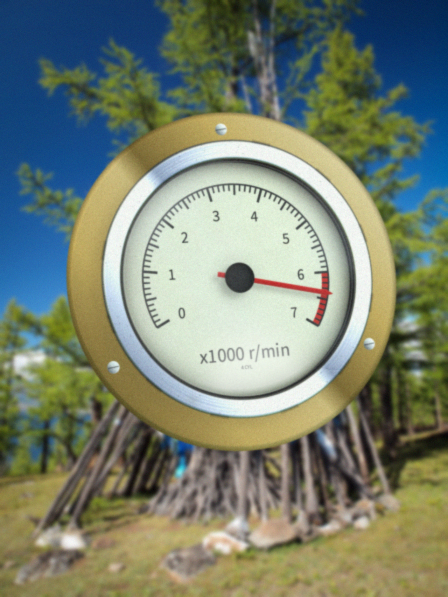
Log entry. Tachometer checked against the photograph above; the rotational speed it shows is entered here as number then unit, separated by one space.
6400 rpm
